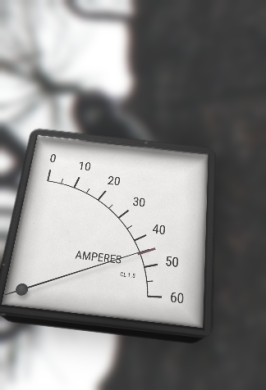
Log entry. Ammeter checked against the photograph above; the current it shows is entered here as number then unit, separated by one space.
45 A
